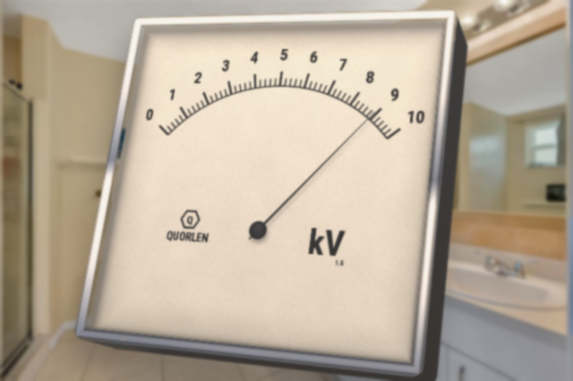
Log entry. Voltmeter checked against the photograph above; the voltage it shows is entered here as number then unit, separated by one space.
9 kV
